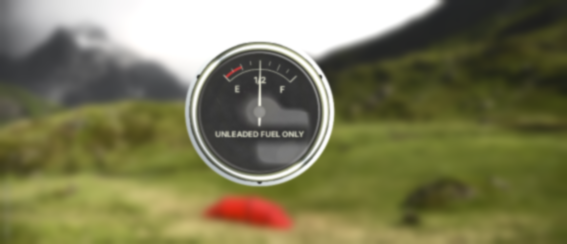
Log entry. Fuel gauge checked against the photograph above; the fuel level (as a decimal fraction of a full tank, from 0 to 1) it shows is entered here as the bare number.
0.5
